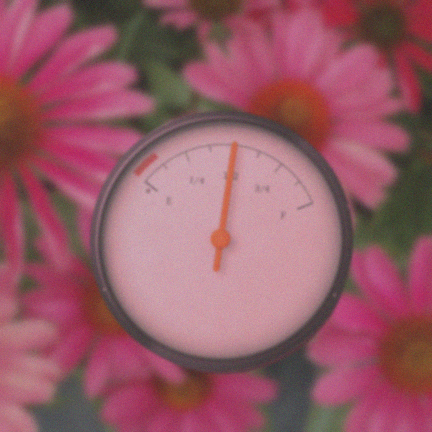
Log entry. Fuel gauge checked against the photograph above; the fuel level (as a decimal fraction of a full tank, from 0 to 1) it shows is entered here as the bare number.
0.5
